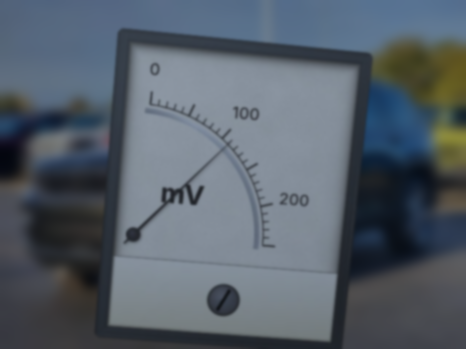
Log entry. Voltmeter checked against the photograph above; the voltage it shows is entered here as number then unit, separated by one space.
110 mV
